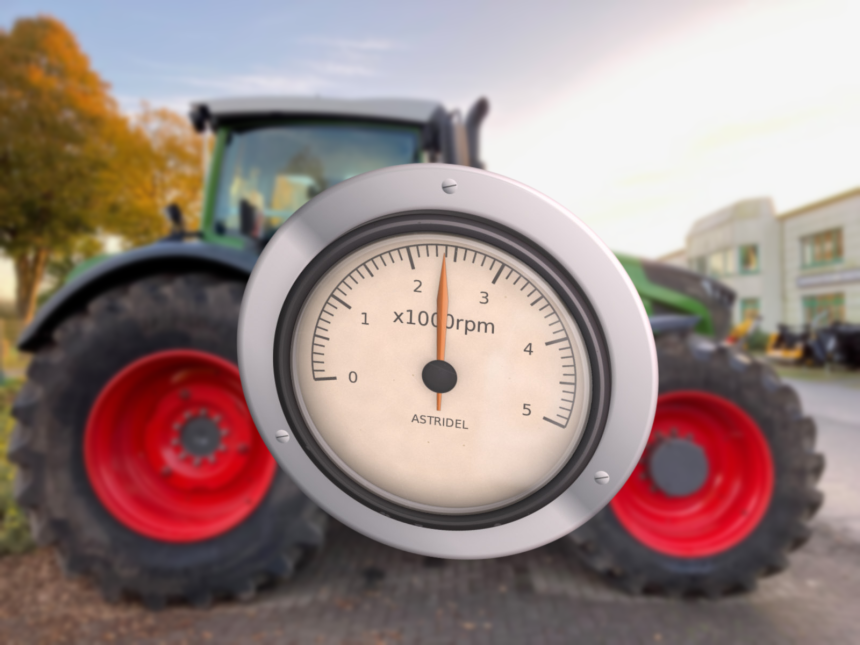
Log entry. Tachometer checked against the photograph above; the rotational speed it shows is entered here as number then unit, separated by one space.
2400 rpm
